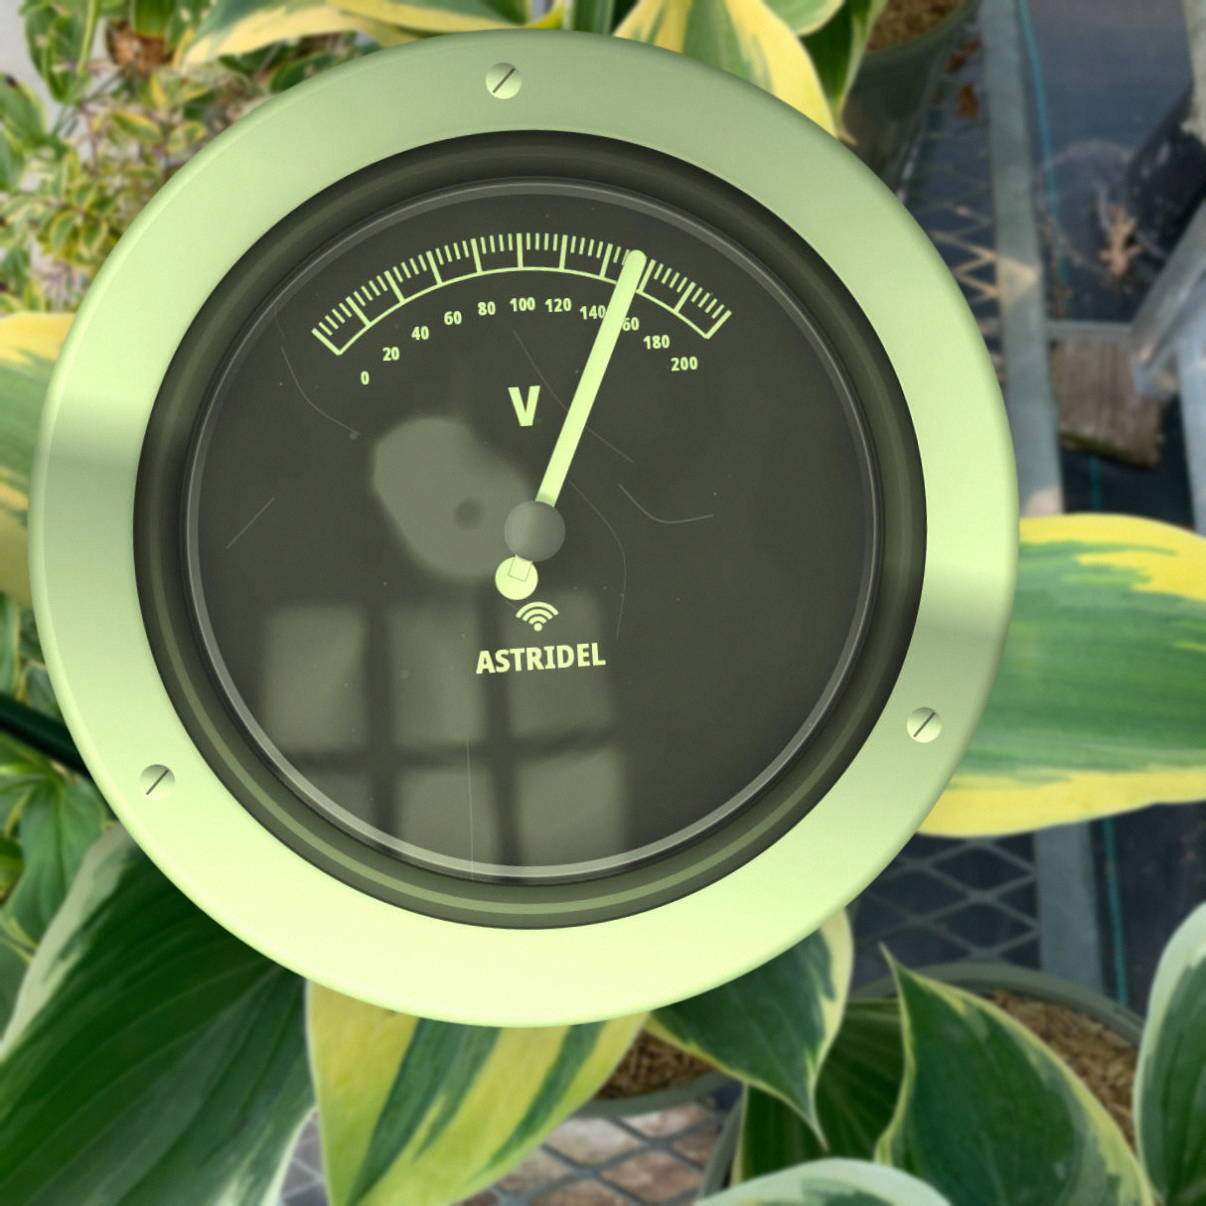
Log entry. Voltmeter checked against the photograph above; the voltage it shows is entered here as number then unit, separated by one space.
152 V
